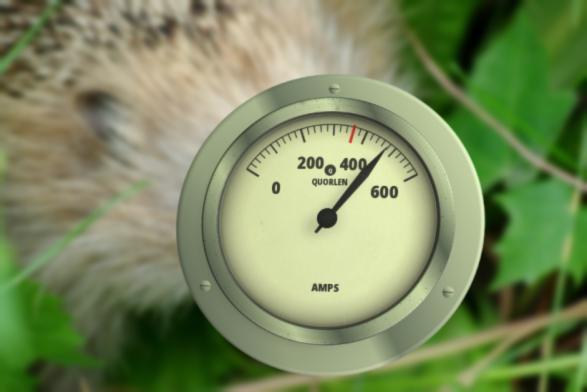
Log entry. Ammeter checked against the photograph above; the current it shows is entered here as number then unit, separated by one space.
480 A
